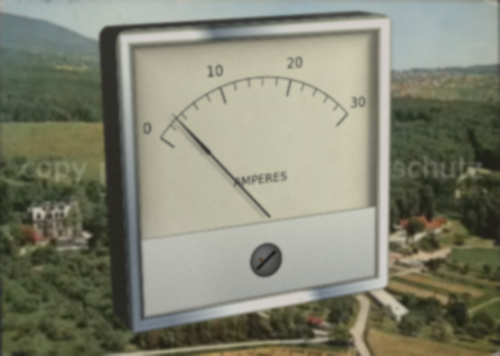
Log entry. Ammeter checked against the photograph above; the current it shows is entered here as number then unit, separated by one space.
3 A
